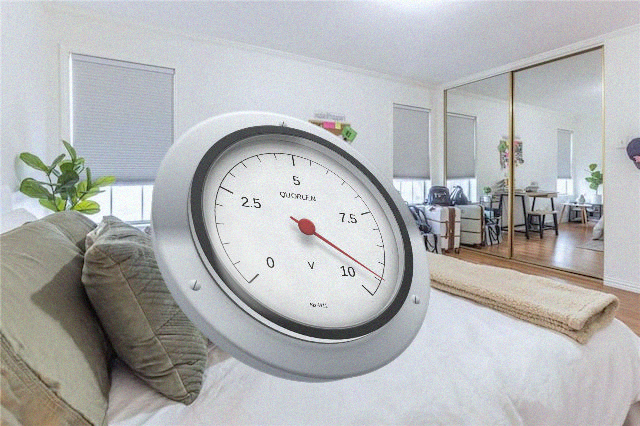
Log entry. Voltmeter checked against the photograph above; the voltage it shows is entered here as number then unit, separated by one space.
9.5 V
